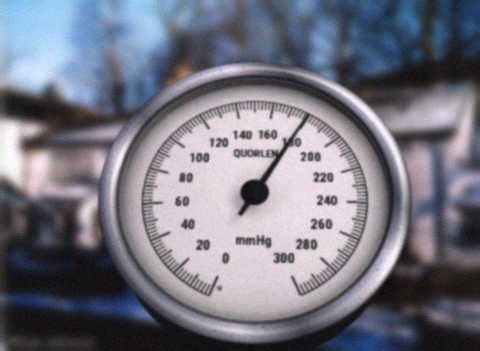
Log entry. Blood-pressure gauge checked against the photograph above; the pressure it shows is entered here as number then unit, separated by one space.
180 mmHg
